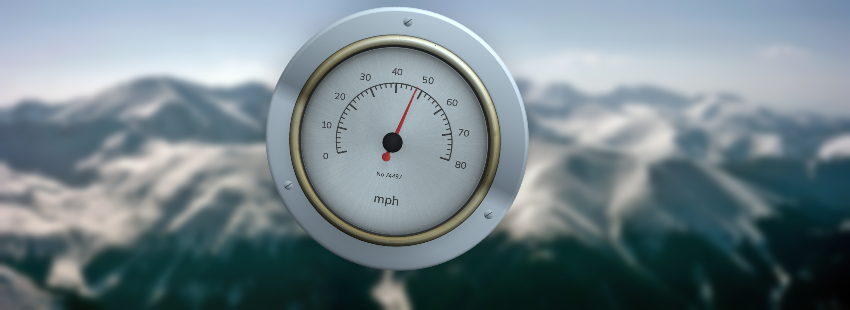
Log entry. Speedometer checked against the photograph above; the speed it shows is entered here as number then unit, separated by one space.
48 mph
